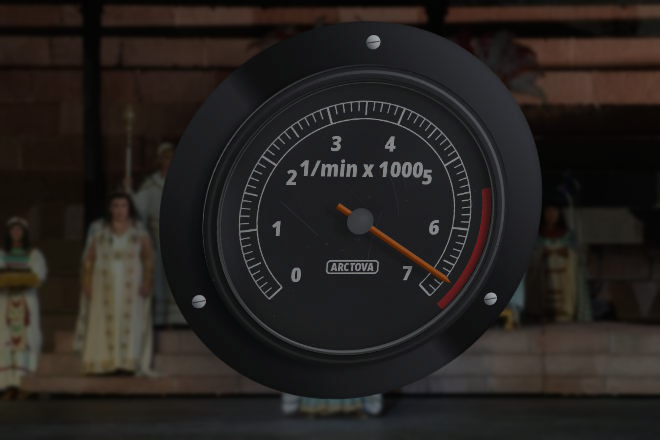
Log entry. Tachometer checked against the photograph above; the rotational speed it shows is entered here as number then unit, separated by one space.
6700 rpm
